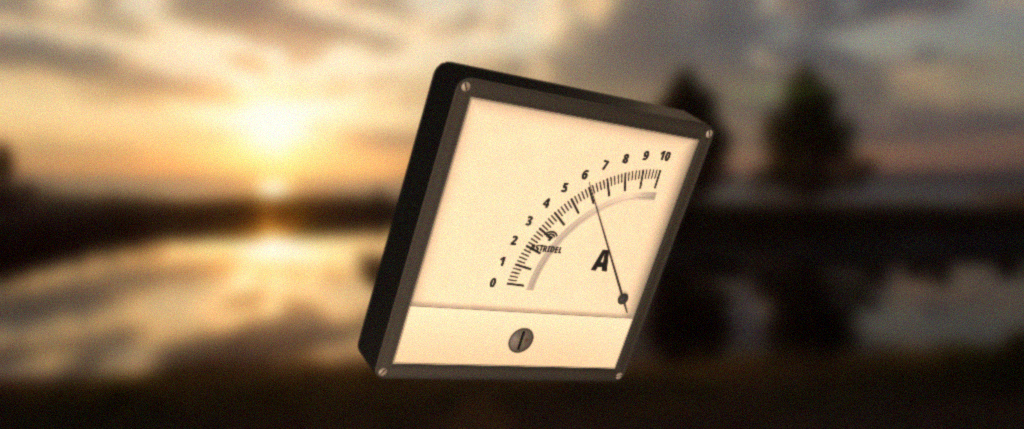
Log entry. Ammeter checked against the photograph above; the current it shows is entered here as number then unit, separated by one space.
6 A
